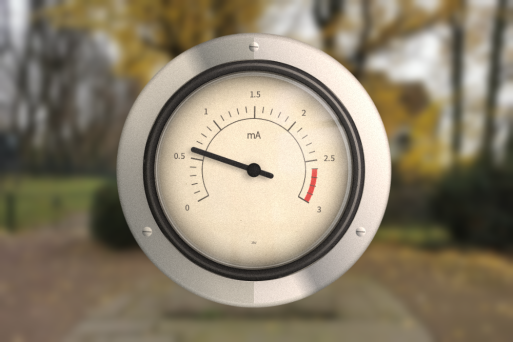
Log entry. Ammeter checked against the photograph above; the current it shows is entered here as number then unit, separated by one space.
0.6 mA
